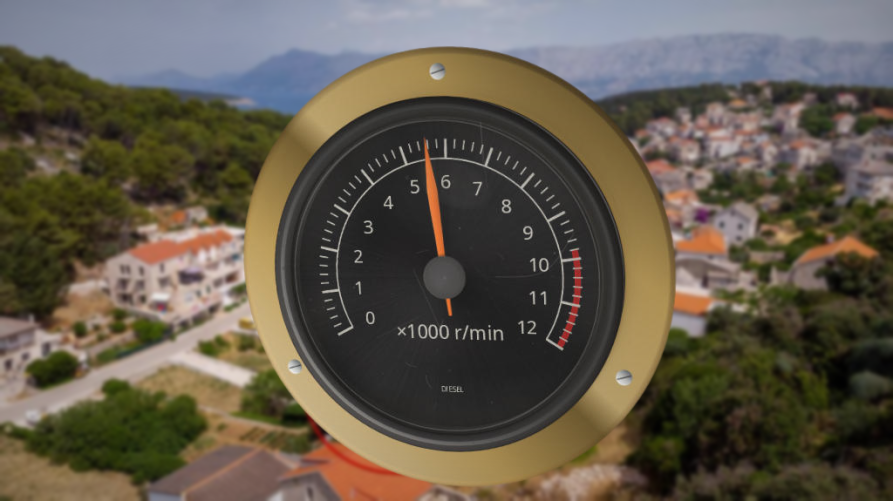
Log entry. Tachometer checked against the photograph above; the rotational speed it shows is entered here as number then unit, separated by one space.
5600 rpm
